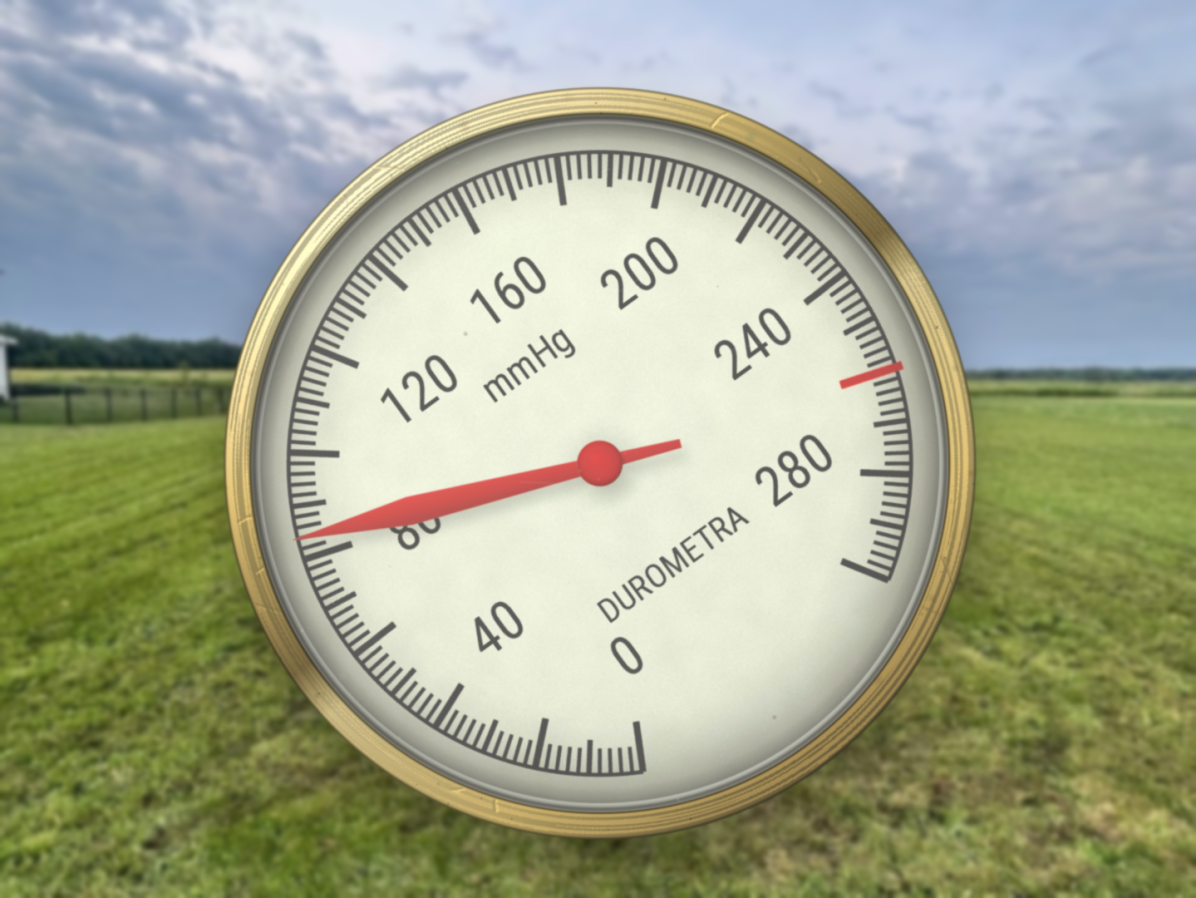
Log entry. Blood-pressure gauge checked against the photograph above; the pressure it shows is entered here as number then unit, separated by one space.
84 mmHg
